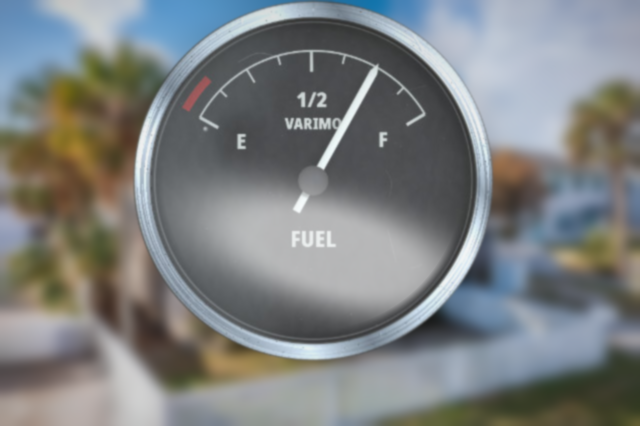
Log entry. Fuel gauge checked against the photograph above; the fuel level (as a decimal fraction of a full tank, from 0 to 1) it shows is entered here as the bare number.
0.75
